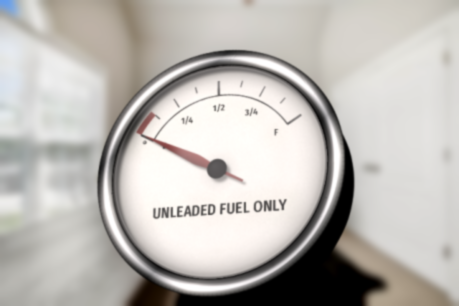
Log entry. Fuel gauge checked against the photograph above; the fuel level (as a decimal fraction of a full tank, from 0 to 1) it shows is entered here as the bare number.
0
